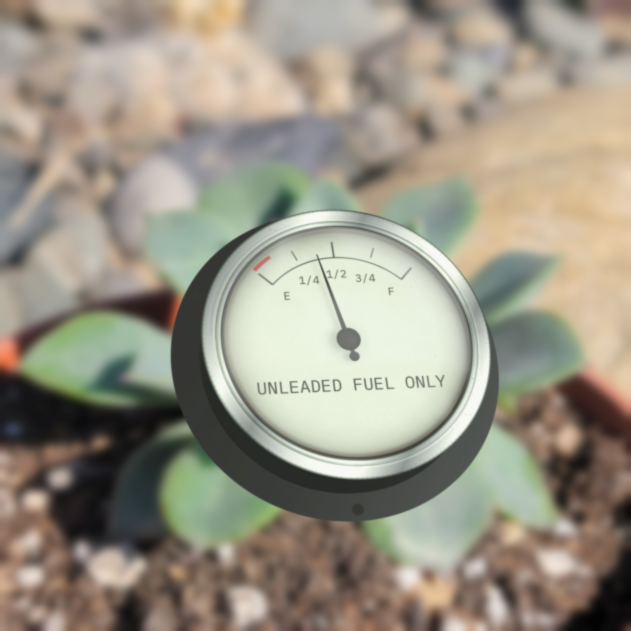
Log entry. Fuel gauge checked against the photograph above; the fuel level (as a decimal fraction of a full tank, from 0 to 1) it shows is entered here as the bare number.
0.375
